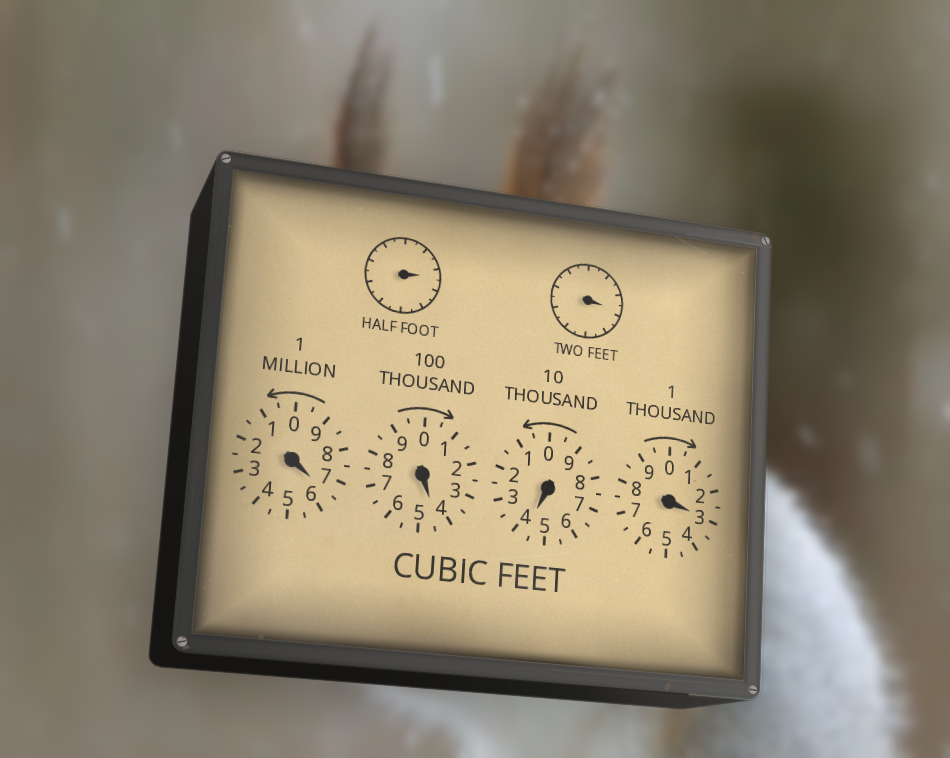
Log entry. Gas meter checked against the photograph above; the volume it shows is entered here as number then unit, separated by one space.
644300 ft³
